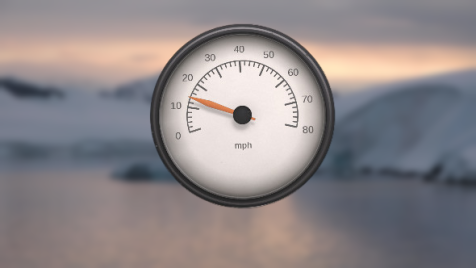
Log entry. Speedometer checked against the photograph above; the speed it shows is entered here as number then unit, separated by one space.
14 mph
